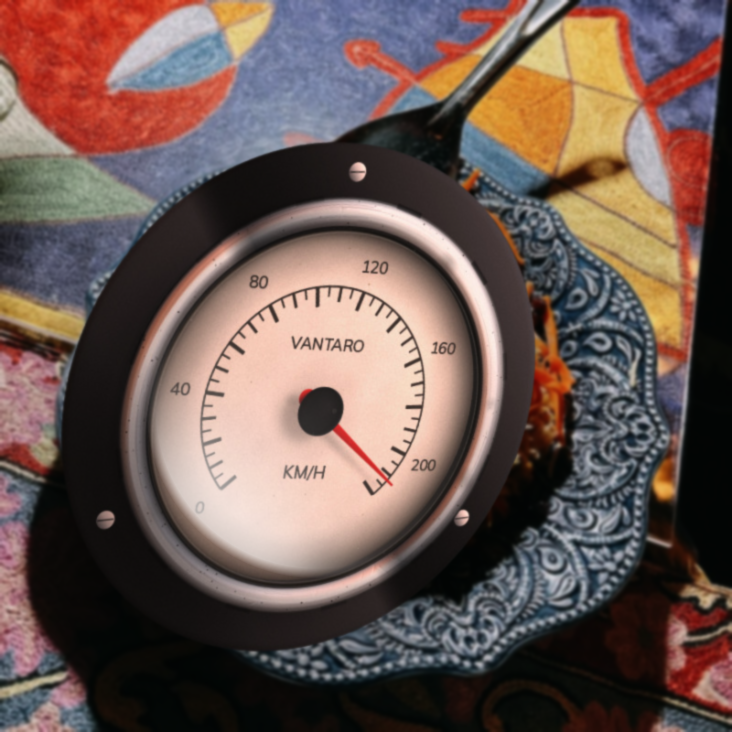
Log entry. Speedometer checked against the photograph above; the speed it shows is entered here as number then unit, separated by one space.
212.5 km/h
